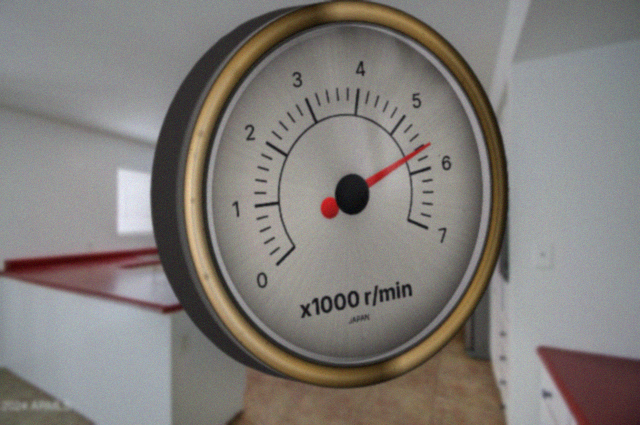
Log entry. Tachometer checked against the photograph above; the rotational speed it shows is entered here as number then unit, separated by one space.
5600 rpm
